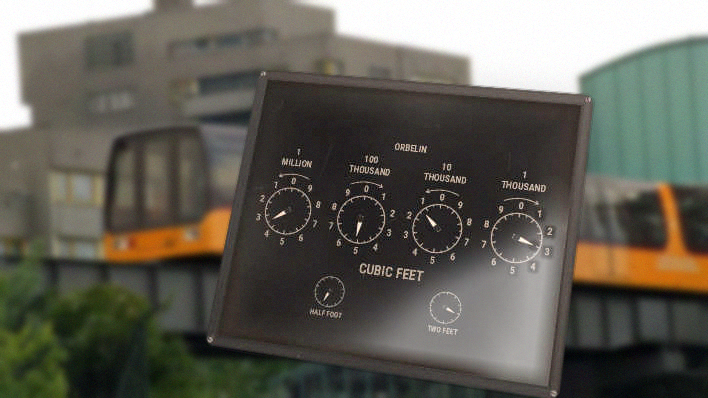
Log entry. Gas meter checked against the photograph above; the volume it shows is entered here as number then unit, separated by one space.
351300 ft³
